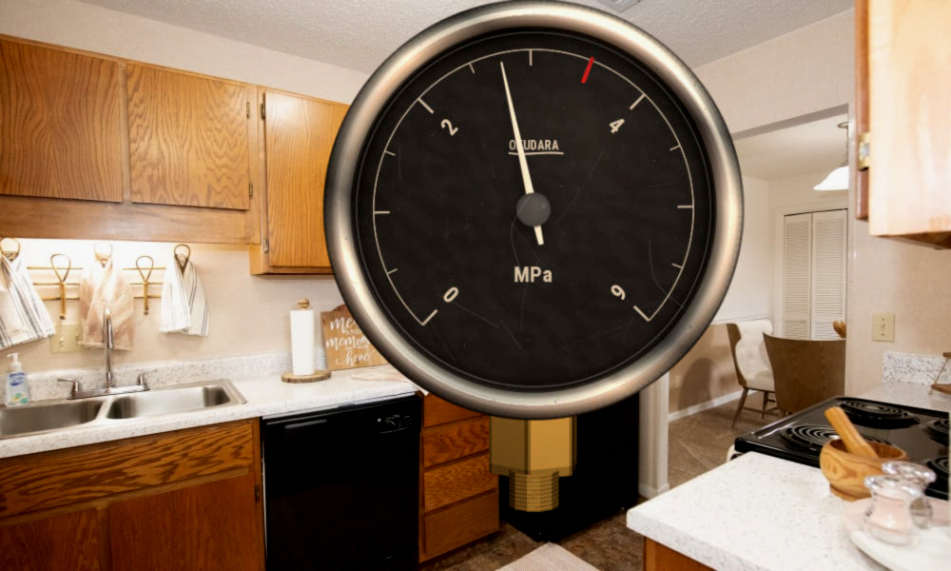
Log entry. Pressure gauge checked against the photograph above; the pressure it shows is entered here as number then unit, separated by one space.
2.75 MPa
